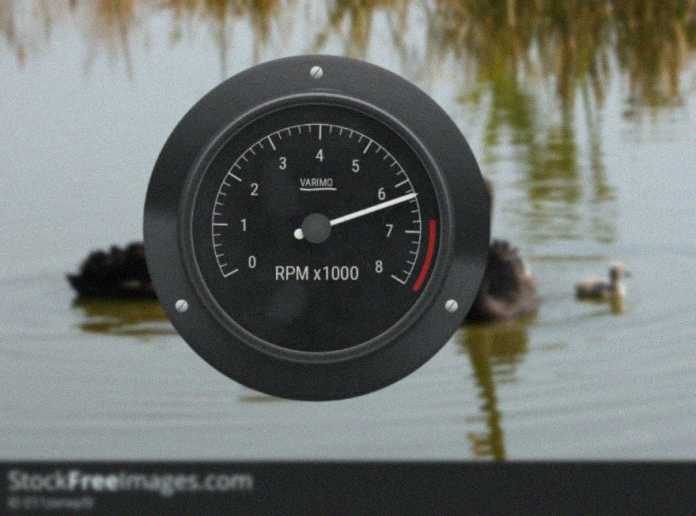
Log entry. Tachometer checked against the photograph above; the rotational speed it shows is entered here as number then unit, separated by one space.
6300 rpm
